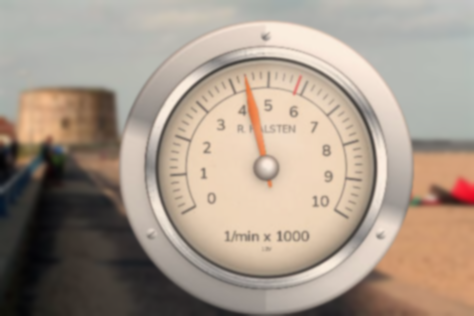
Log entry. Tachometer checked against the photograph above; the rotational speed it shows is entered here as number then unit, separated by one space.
4400 rpm
